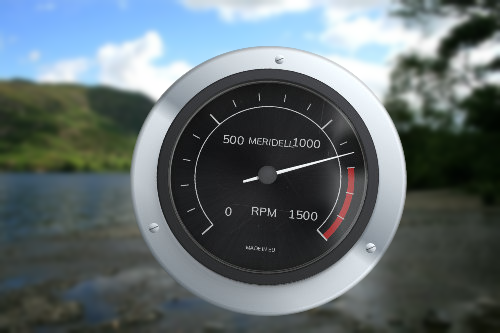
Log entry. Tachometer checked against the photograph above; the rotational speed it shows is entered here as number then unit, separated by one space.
1150 rpm
